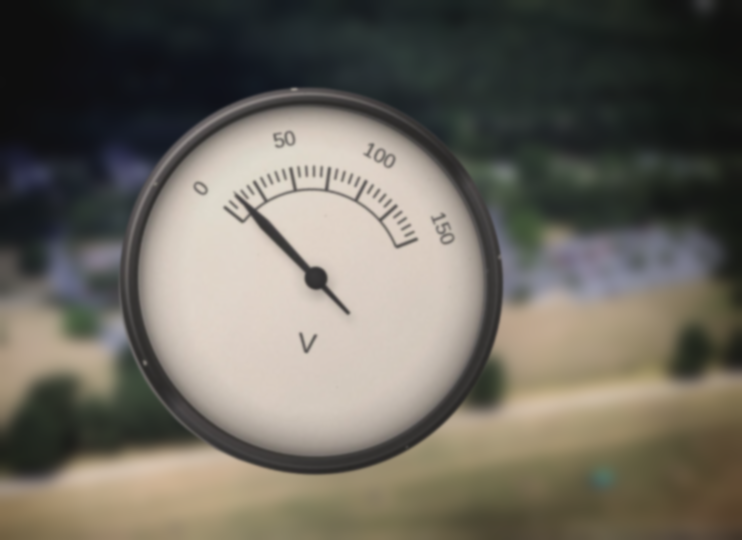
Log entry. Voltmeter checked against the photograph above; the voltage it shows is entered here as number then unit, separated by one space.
10 V
